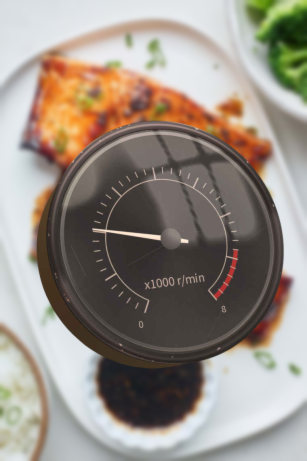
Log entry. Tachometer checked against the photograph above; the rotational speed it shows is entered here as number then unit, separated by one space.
2000 rpm
